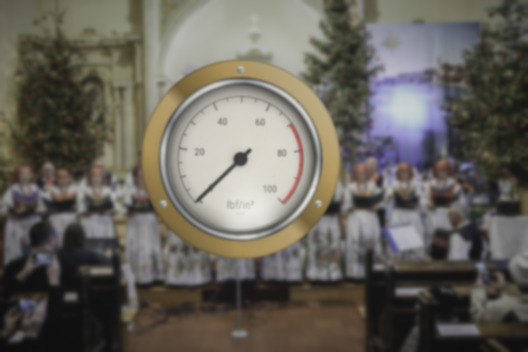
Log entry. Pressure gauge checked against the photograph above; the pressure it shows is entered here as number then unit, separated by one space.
0 psi
